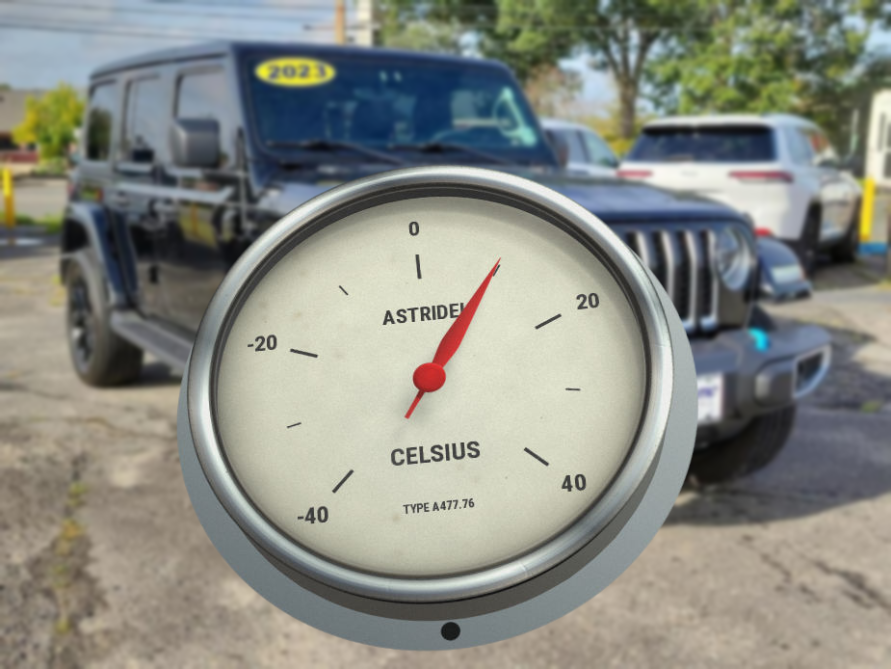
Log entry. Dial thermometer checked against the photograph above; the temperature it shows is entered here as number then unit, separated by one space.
10 °C
